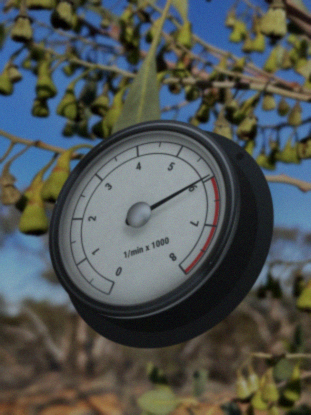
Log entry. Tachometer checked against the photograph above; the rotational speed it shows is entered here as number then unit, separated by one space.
6000 rpm
